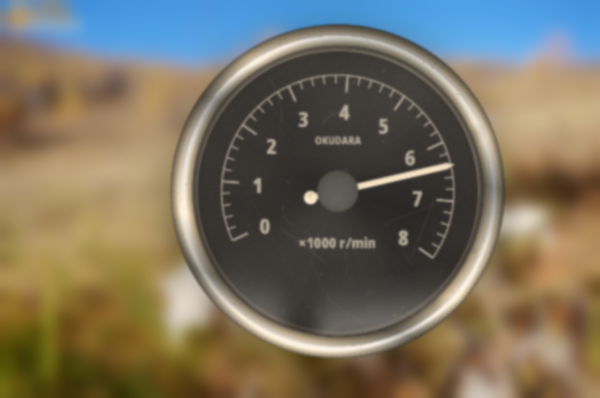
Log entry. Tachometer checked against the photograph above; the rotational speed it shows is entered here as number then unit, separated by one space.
6400 rpm
